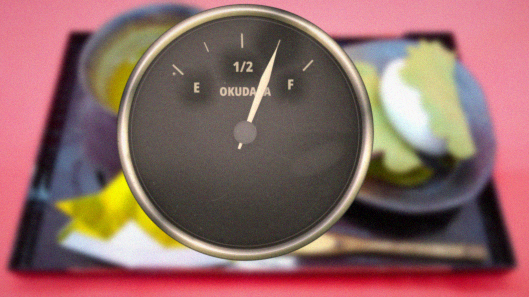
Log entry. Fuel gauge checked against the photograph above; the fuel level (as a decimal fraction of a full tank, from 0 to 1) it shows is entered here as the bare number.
0.75
